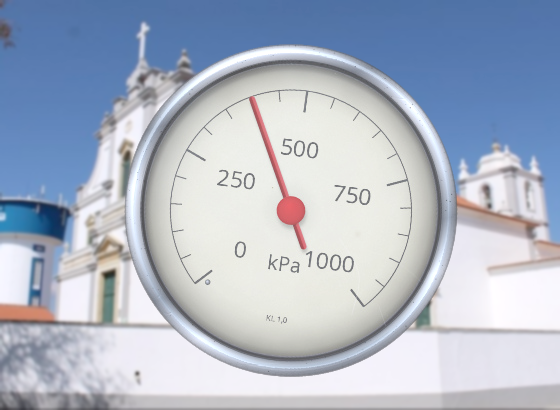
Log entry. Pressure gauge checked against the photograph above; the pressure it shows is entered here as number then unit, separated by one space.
400 kPa
